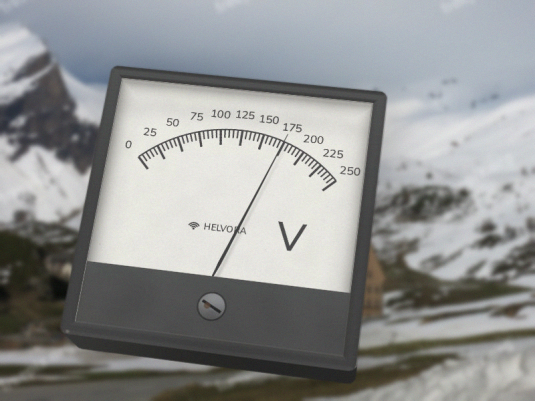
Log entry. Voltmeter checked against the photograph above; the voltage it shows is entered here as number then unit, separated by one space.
175 V
